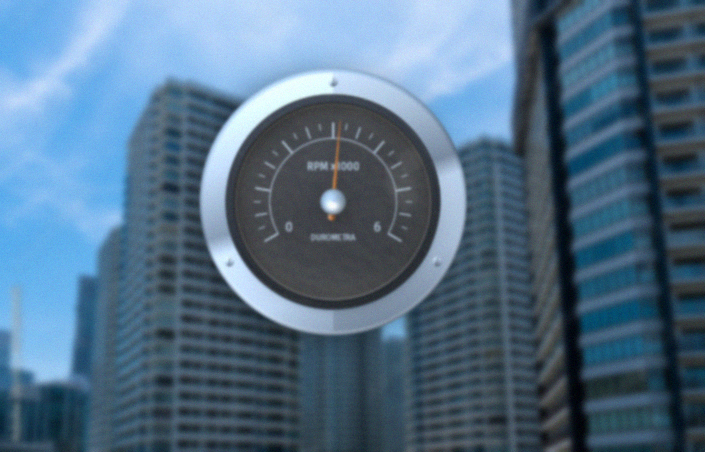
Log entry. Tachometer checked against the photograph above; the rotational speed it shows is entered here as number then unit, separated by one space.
3125 rpm
